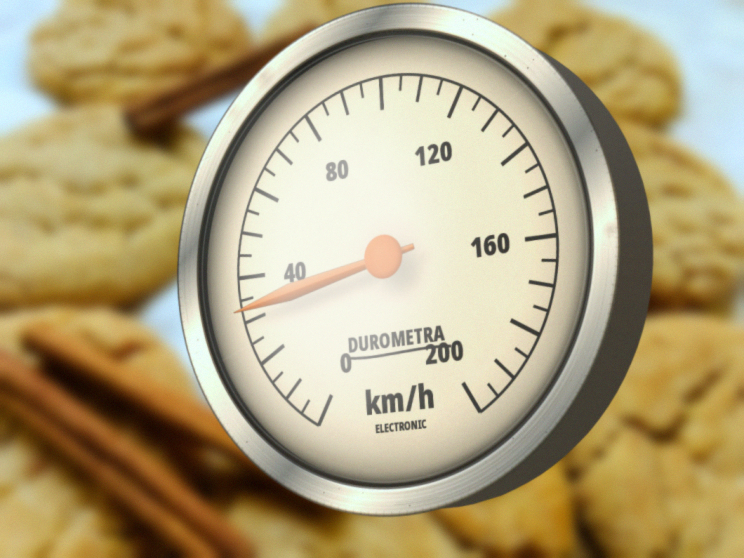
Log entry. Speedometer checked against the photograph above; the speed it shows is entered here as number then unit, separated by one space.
32.5 km/h
